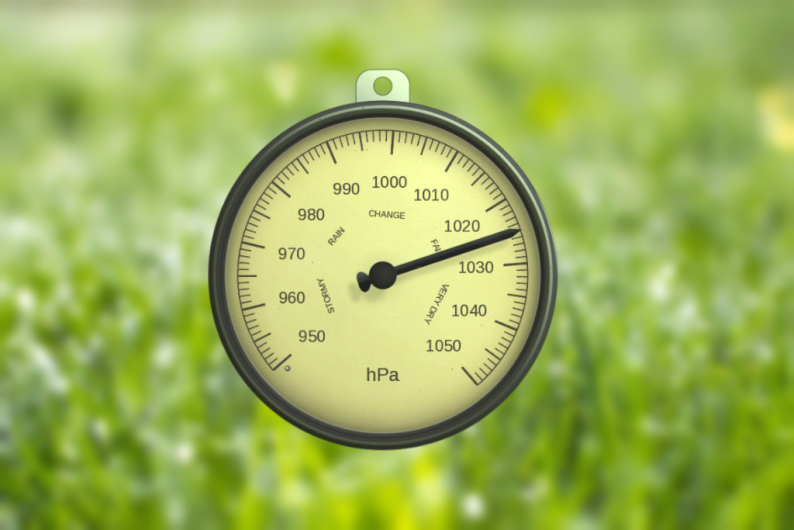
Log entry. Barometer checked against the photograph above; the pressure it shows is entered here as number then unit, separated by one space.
1025 hPa
